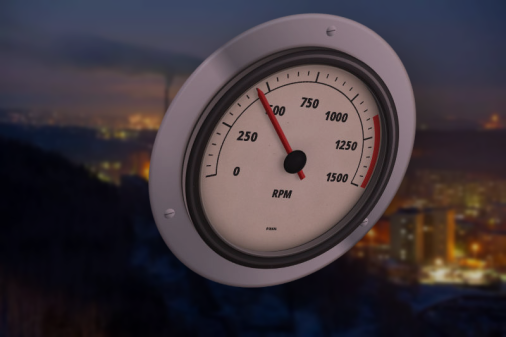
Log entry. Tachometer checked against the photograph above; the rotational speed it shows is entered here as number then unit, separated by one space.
450 rpm
